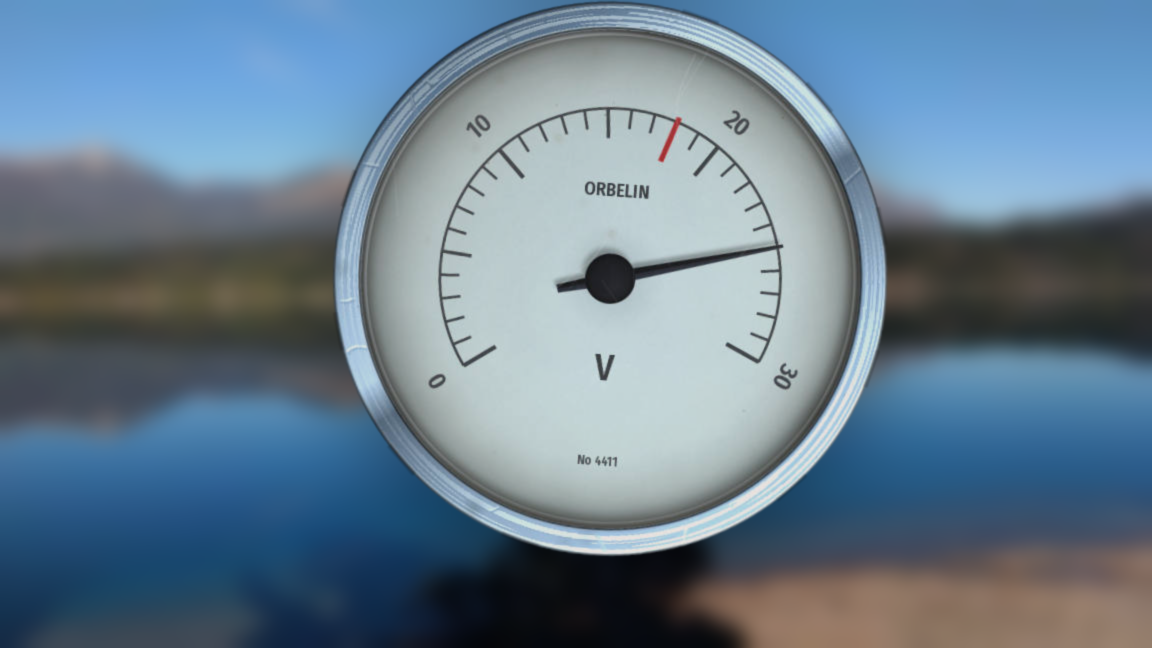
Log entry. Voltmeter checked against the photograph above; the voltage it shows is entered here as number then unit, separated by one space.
25 V
